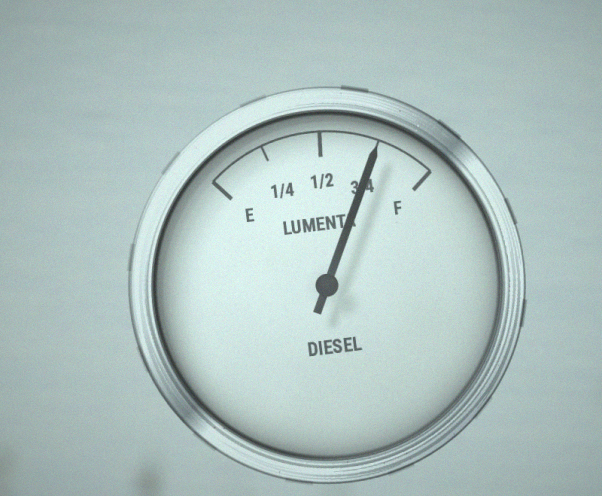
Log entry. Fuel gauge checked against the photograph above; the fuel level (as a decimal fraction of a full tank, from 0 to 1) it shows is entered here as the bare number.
0.75
